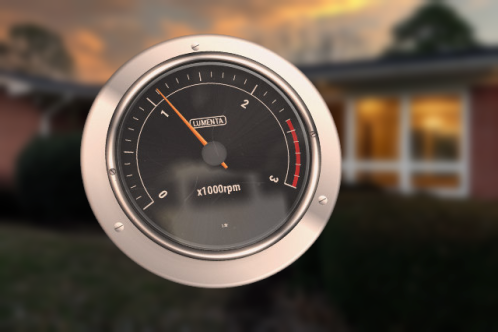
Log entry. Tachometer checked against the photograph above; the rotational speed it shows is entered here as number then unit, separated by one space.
1100 rpm
